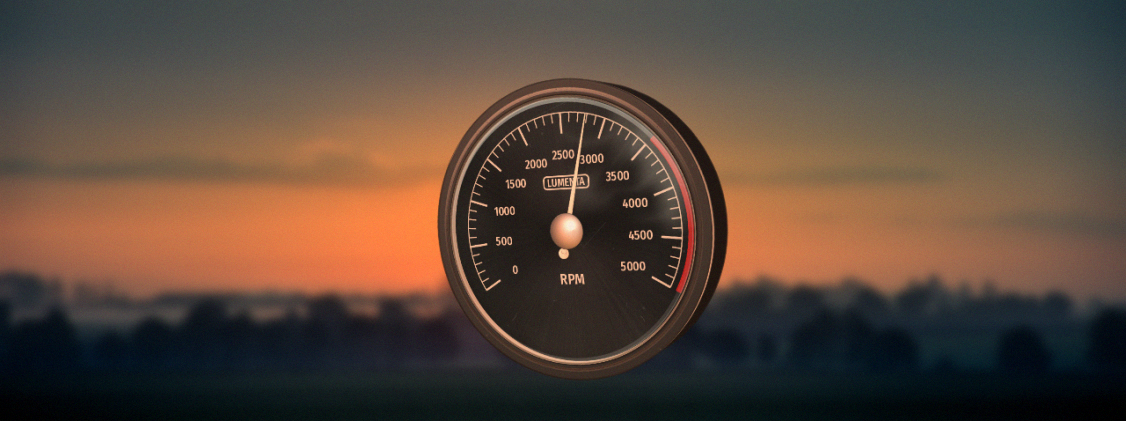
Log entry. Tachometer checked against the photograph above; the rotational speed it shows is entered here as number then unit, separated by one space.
2800 rpm
